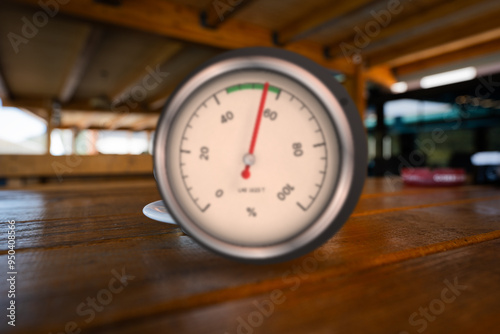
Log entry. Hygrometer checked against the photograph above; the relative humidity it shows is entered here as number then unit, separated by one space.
56 %
